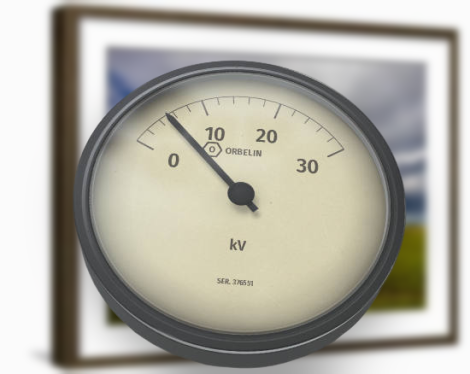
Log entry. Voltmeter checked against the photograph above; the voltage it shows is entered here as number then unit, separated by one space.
5 kV
